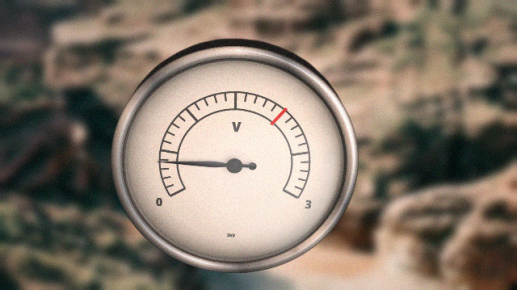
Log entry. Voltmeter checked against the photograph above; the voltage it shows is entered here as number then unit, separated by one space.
0.4 V
